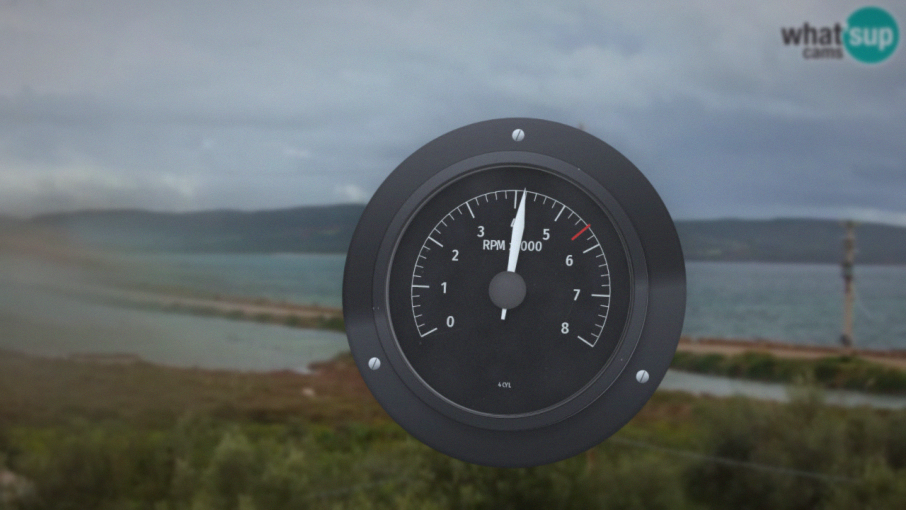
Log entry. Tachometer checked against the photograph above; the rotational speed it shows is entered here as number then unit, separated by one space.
4200 rpm
